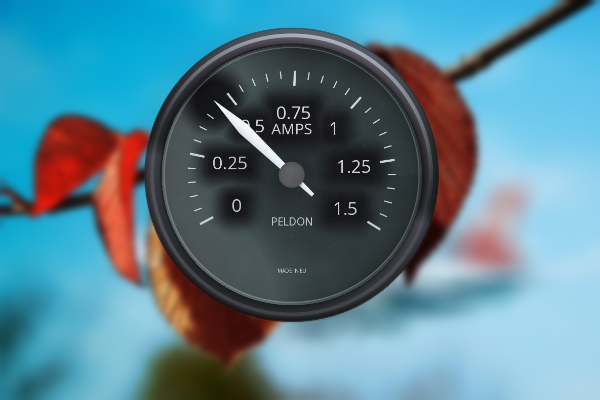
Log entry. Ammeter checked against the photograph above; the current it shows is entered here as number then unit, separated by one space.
0.45 A
